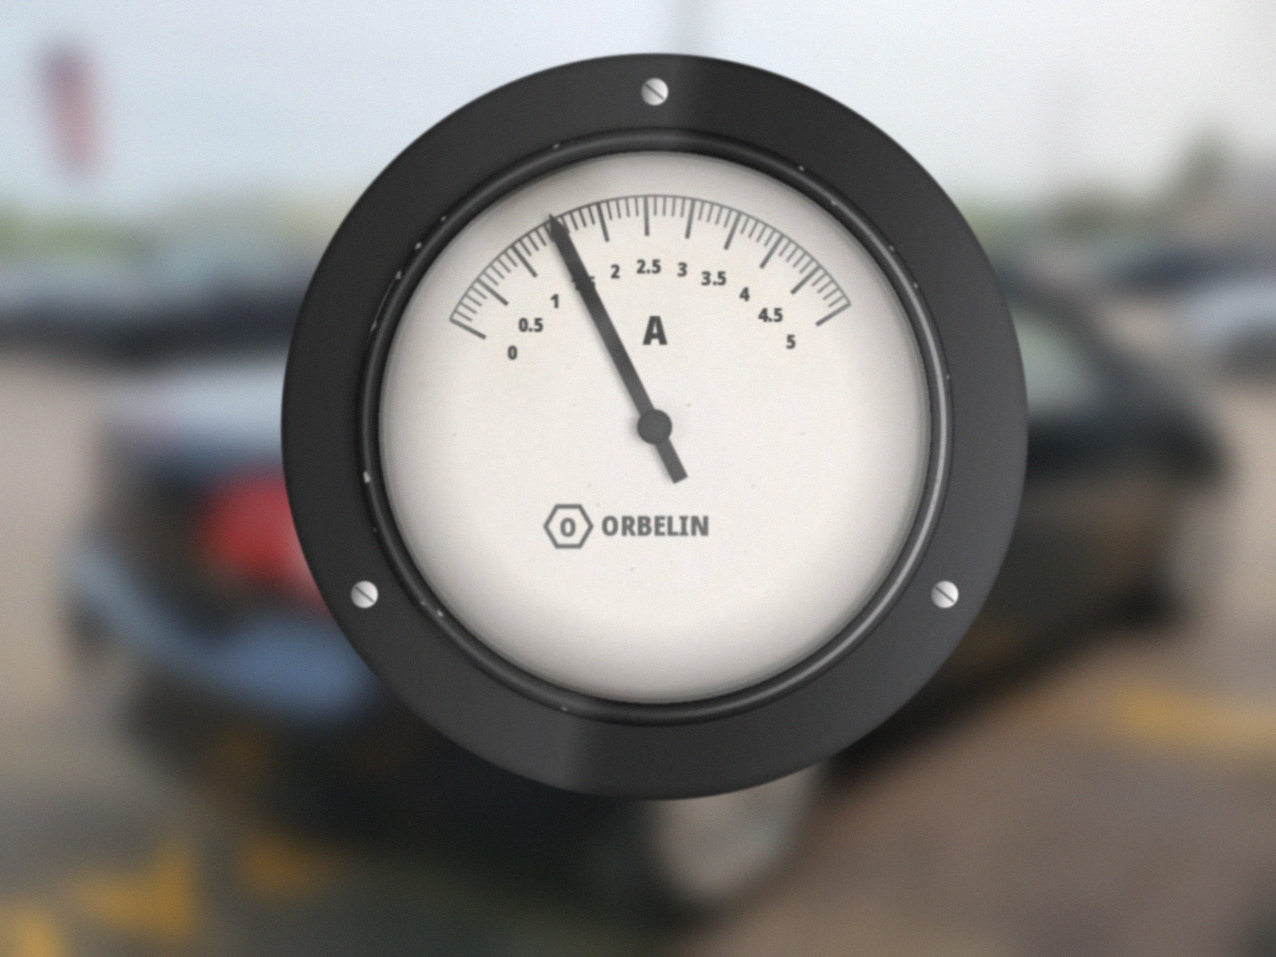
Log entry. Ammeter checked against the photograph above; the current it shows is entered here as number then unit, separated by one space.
1.5 A
